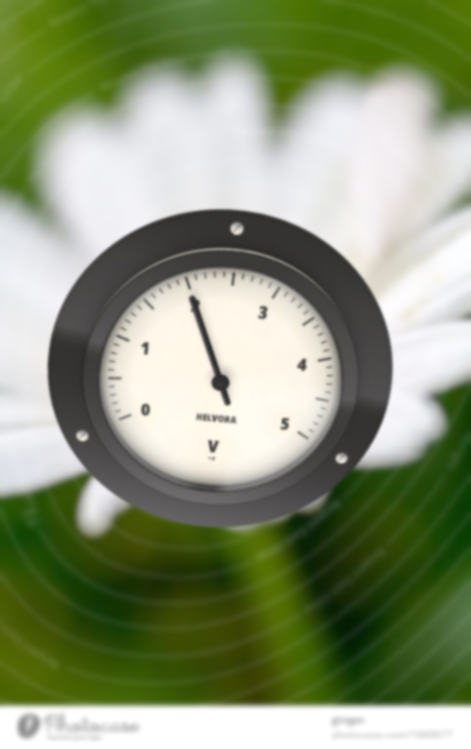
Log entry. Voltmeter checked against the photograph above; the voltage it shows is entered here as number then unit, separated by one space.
2 V
